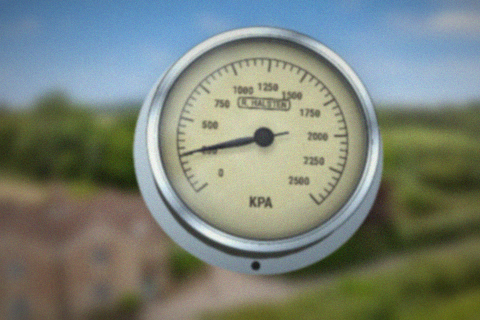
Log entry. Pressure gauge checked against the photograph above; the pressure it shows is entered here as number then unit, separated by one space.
250 kPa
